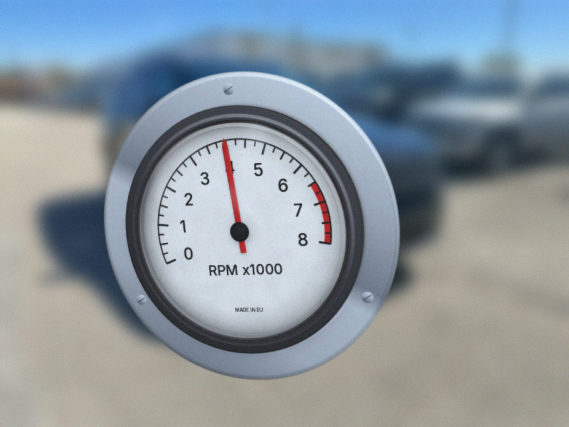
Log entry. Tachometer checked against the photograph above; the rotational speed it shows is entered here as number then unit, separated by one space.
4000 rpm
